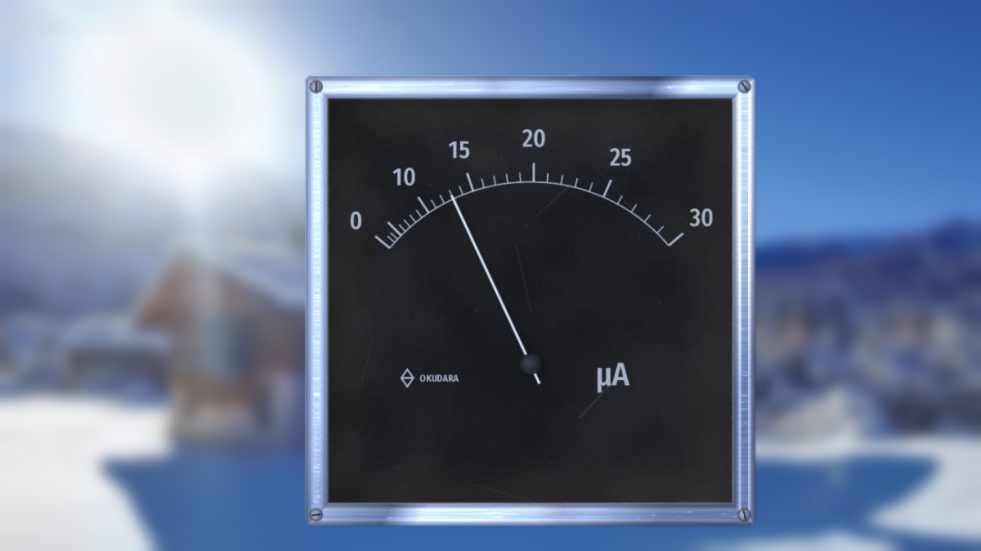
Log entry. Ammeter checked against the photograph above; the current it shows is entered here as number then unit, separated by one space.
13 µA
